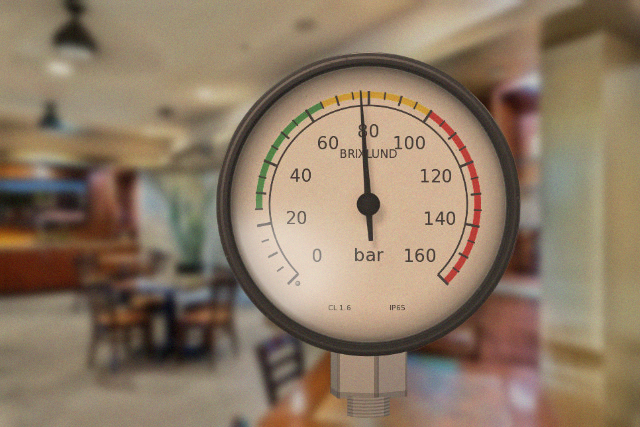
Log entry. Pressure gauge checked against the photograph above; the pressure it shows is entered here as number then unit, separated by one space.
77.5 bar
